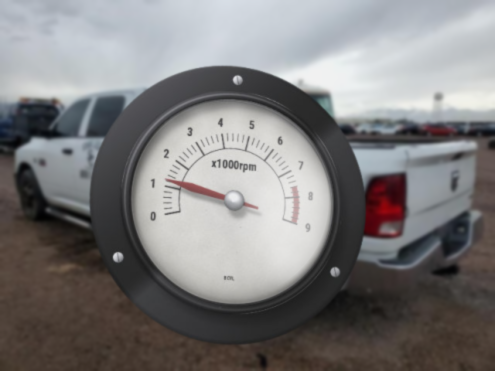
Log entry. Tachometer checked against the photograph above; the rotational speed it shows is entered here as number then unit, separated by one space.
1200 rpm
